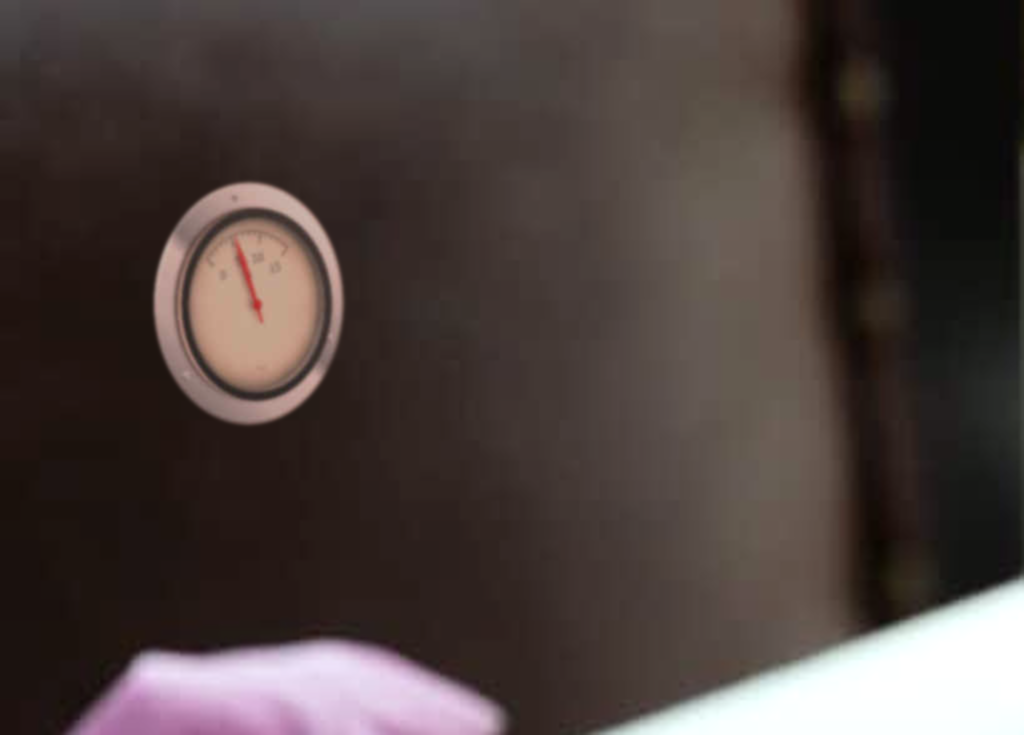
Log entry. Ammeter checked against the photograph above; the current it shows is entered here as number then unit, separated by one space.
5 A
